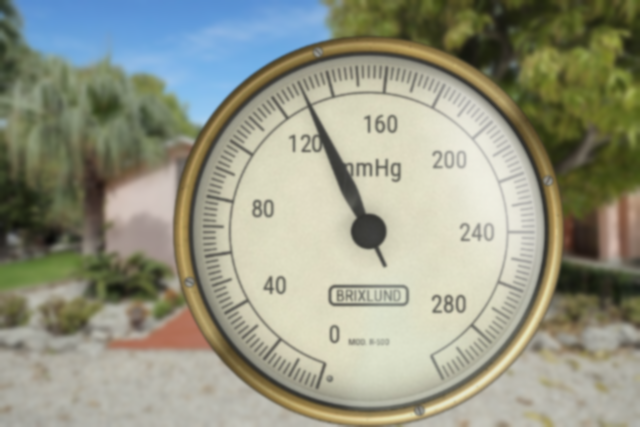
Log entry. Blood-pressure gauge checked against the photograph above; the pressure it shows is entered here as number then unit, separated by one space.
130 mmHg
